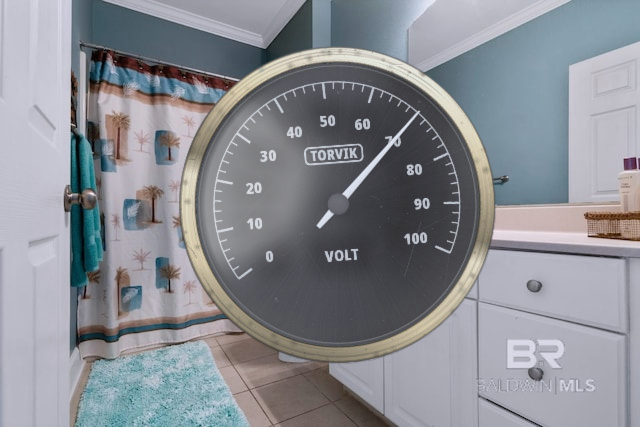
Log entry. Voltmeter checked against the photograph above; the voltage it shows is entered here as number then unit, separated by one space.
70 V
